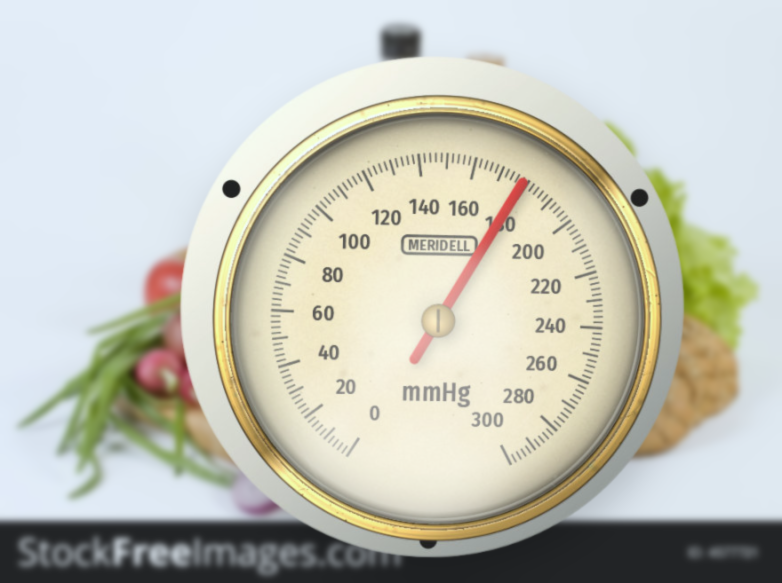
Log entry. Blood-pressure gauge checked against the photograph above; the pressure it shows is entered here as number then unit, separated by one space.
178 mmHg
